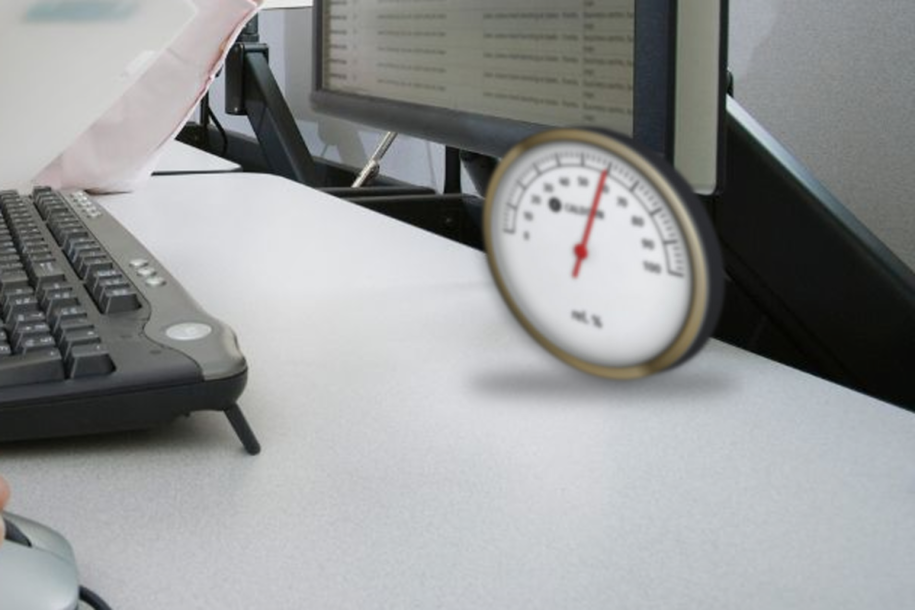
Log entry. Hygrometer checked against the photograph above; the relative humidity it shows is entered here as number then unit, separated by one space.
60 %
